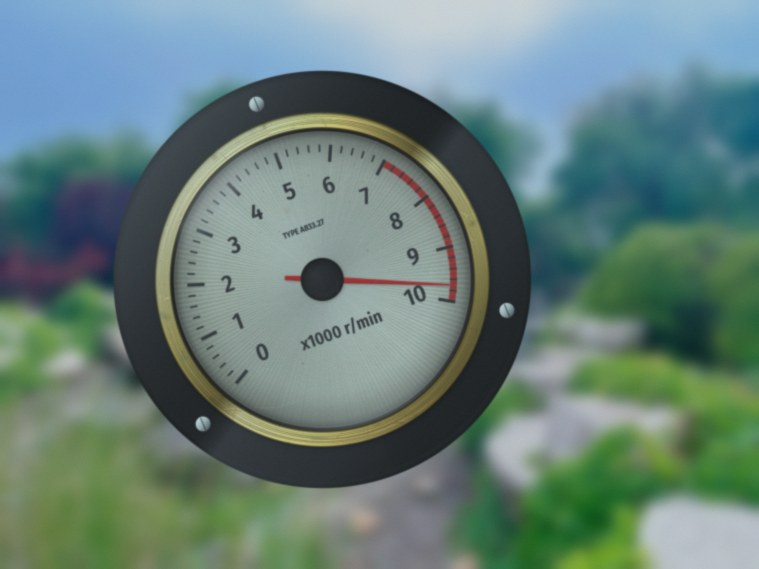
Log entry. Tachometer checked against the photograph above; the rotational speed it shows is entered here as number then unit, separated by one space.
9700 rpm
